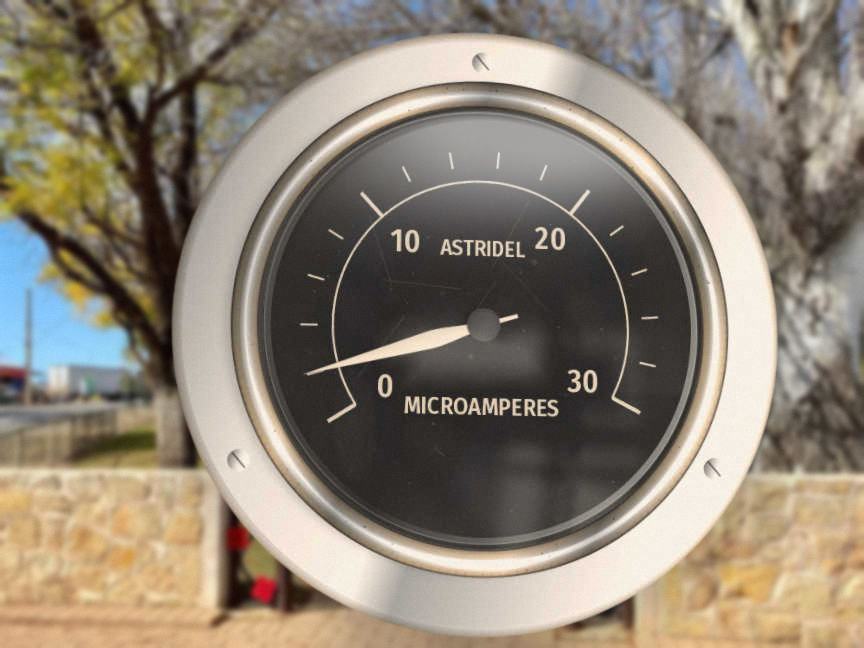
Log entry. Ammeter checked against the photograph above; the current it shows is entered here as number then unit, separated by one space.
2 µA
